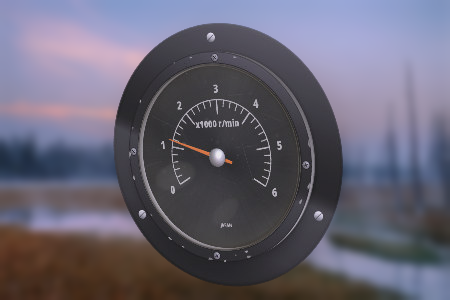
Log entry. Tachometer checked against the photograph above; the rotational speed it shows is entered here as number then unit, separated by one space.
1200 rpm
